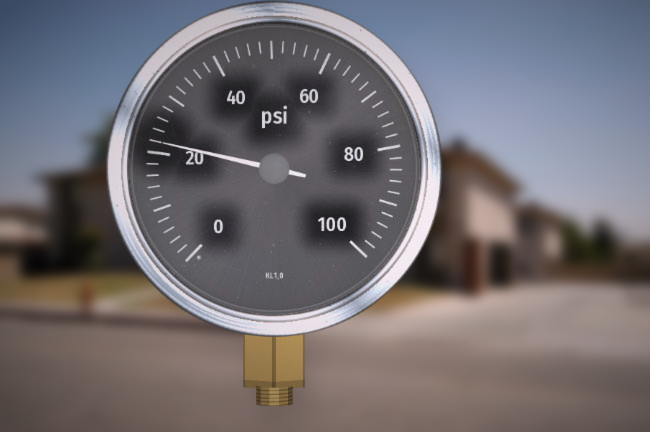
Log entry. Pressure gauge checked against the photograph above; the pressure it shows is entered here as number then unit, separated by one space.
22 psi
